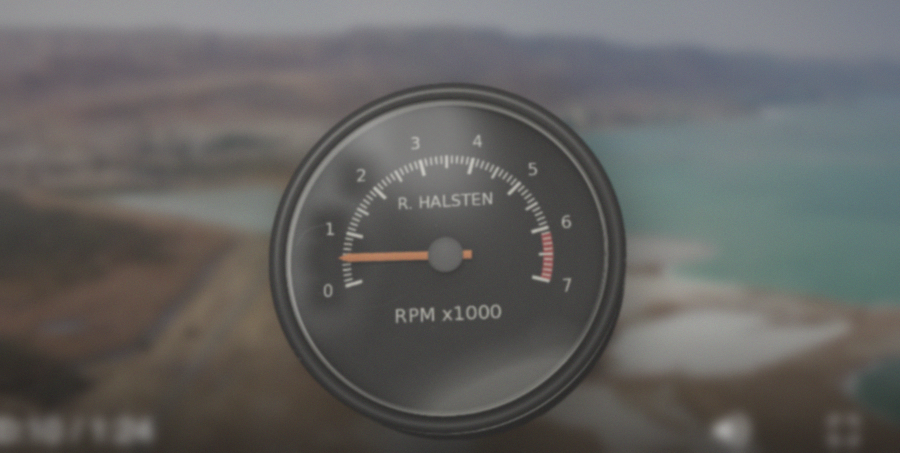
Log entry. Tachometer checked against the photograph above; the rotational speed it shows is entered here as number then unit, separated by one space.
500 rpm
